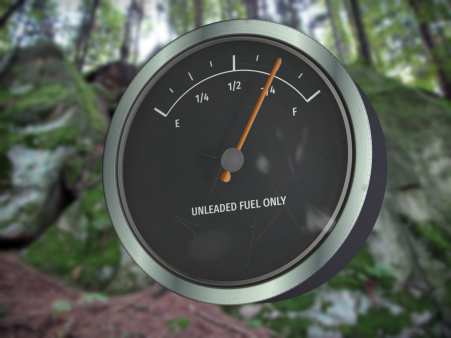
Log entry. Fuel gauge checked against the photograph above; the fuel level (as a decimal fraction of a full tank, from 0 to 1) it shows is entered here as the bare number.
0.75
